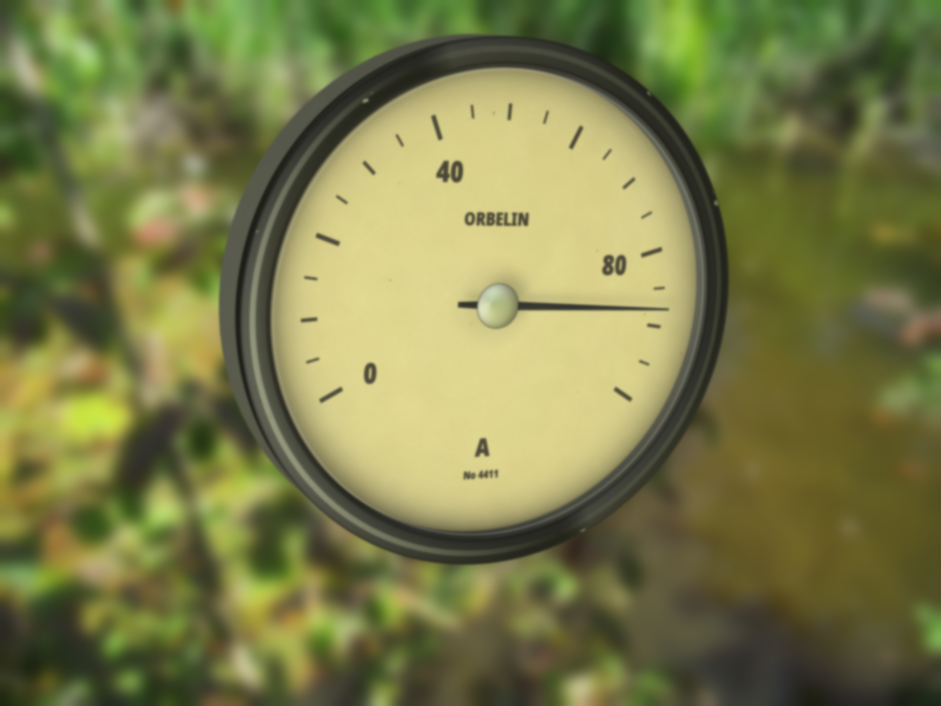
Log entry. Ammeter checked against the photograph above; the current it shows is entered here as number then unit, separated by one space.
87.5 A
